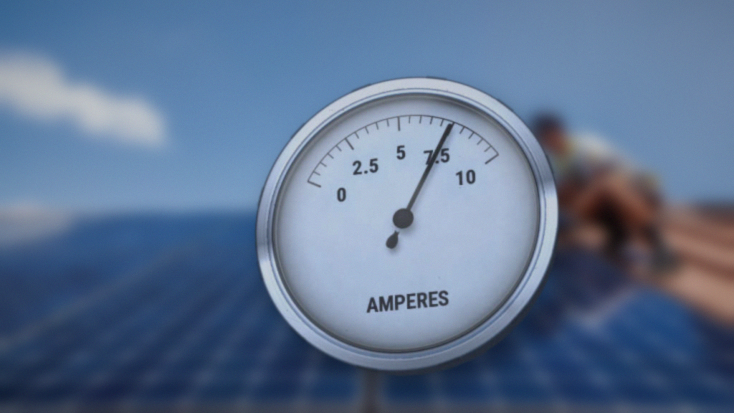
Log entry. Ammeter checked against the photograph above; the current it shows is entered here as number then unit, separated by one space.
7.5 A
